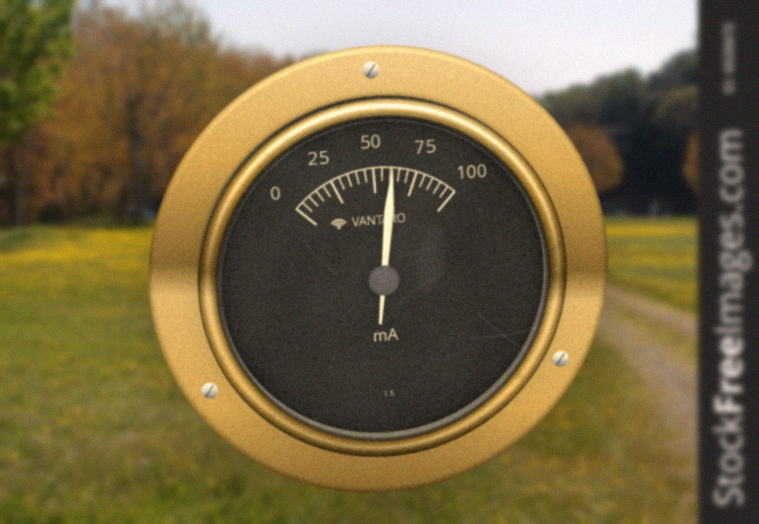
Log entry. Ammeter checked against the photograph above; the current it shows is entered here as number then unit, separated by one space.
60 mA
